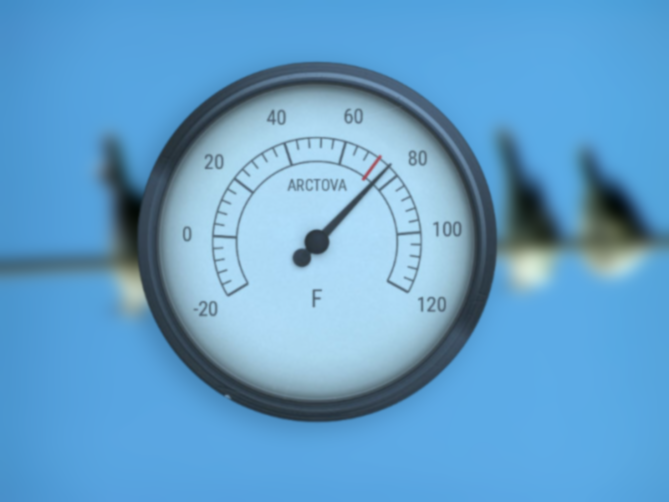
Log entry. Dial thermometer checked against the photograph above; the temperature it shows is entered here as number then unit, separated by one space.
76 °F
